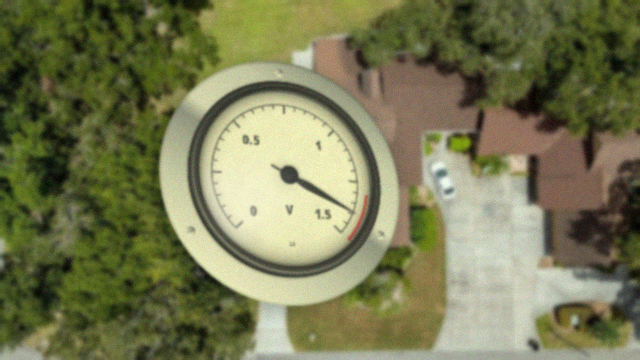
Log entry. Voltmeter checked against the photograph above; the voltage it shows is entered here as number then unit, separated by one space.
1.4 V
